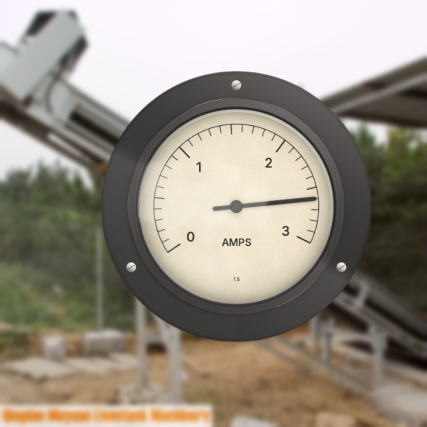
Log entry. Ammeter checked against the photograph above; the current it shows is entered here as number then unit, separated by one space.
2.6 A
